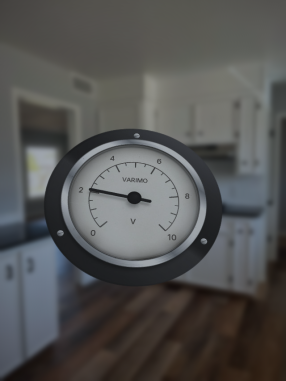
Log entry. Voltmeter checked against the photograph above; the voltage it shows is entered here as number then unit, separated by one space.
2 V
